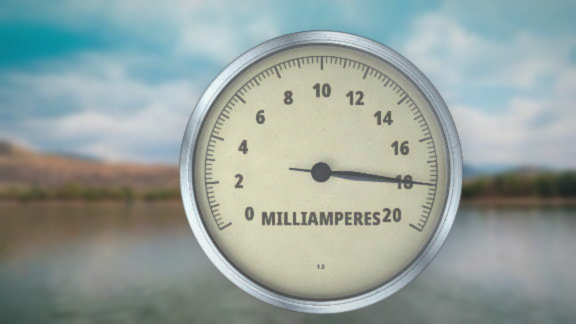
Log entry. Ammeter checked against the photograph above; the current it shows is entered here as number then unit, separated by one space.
18 mA
